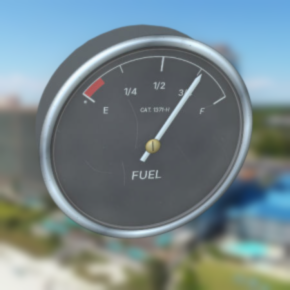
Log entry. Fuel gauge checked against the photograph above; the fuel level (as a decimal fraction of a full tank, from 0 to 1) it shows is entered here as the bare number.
0.75
